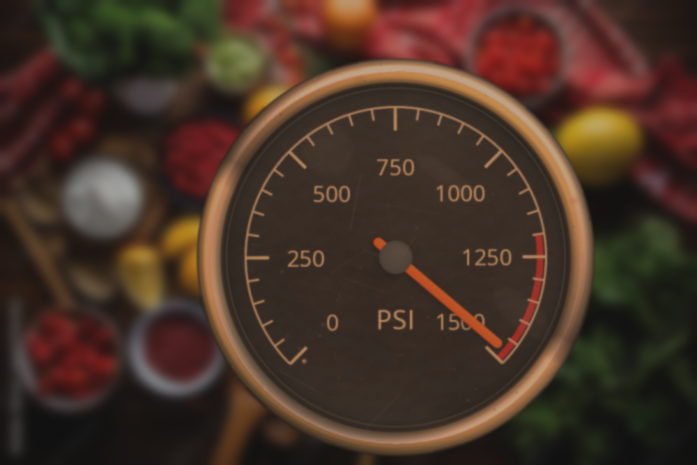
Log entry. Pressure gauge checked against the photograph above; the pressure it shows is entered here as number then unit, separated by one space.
1475 psi
